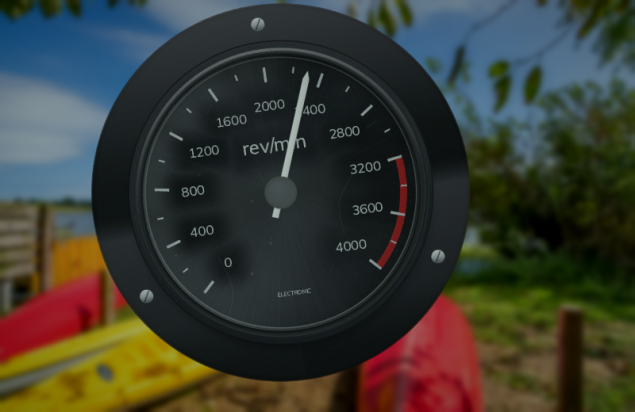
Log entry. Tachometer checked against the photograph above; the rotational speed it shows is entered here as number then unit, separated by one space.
2300 rpm
